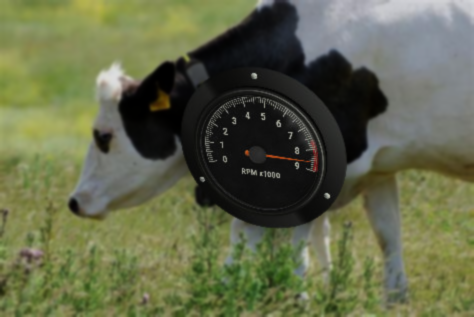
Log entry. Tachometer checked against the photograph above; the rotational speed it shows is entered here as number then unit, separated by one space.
8500 rpm
